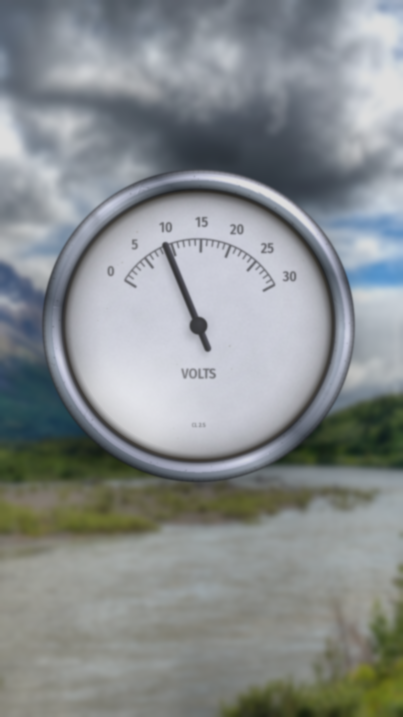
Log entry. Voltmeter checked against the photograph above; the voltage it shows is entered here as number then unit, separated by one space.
9 V
